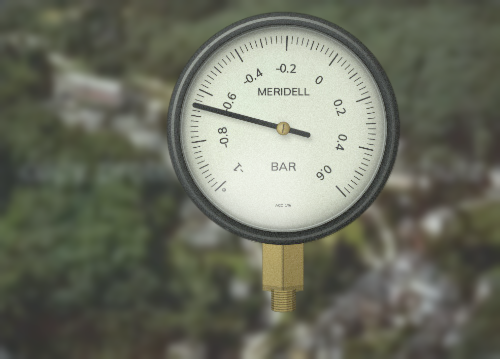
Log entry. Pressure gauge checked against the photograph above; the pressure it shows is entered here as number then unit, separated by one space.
-0.66 bar
